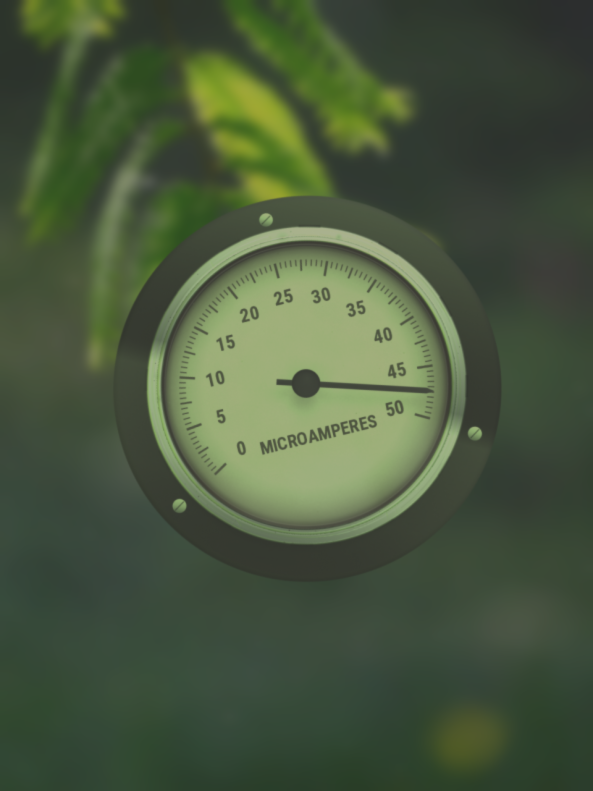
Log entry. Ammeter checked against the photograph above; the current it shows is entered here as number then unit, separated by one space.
47.5 µA
